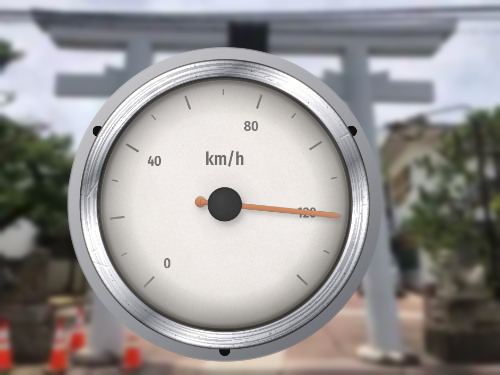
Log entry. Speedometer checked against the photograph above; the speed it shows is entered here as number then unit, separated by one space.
120 km/h
